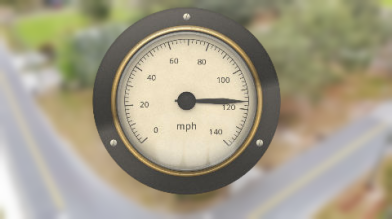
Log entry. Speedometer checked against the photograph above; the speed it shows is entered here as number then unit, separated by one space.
116 mph
